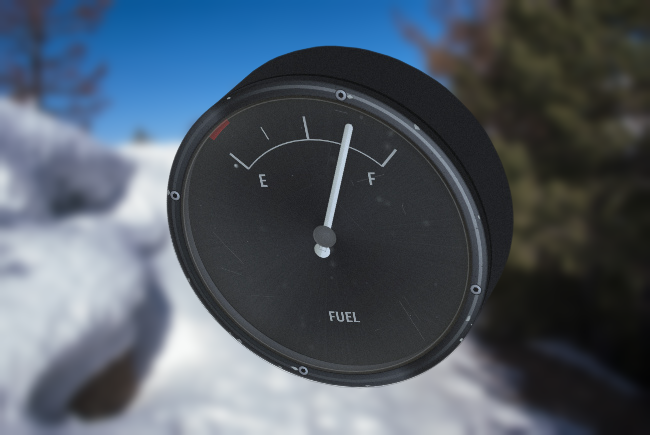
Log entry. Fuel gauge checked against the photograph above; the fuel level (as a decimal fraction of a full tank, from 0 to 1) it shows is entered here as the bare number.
0.75
